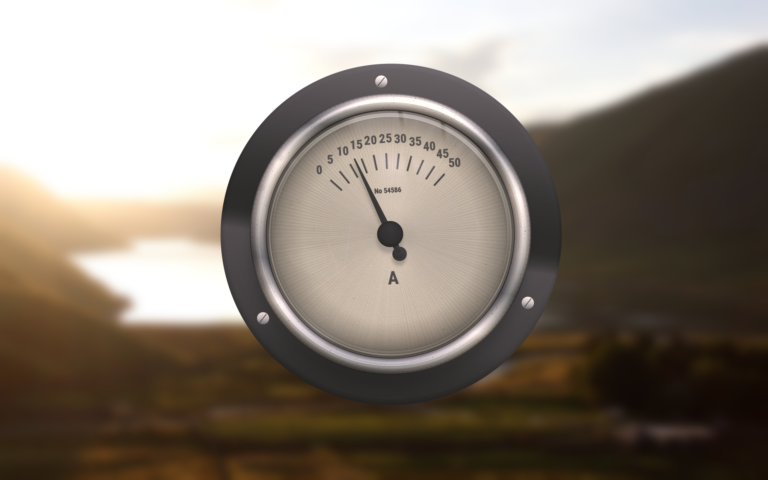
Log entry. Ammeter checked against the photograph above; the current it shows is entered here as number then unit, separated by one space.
12.5 A
